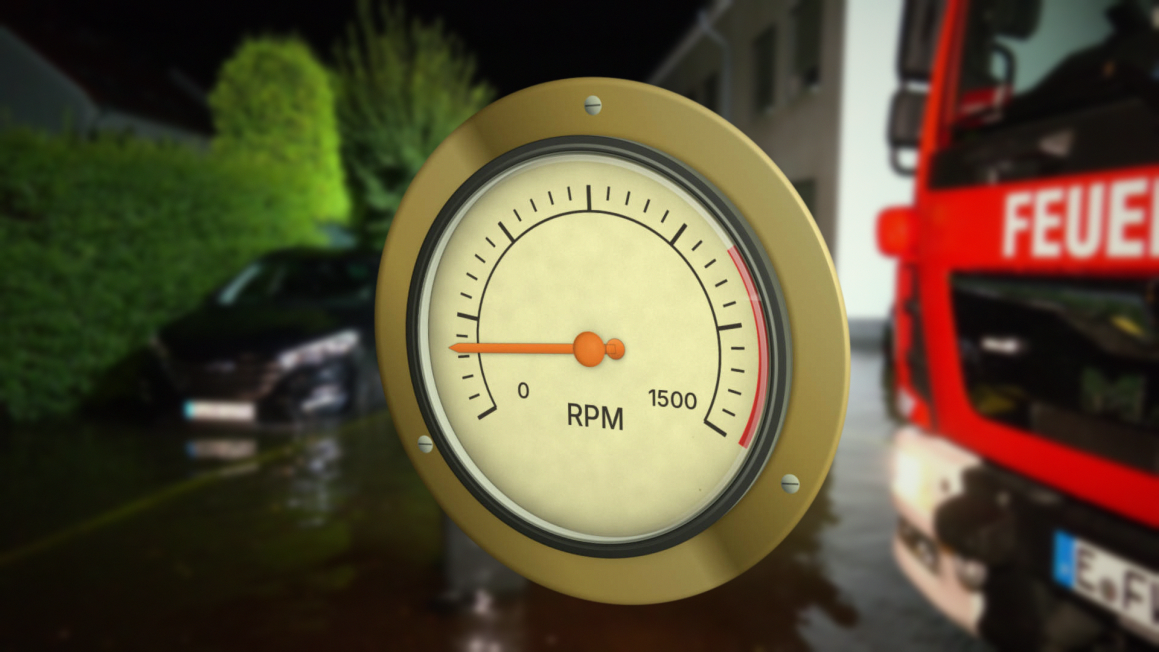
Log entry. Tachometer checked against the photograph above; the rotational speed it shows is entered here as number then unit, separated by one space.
175 rpm
